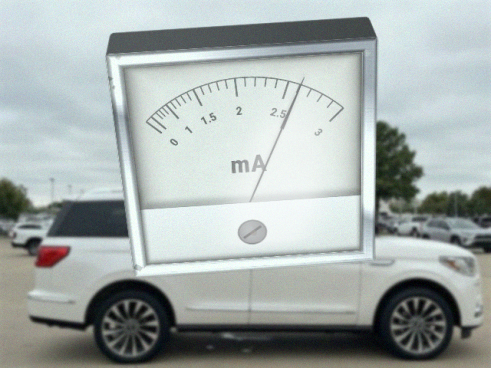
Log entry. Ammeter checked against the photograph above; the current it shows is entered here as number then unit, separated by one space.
2.6 mA
